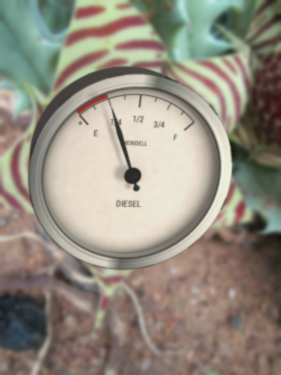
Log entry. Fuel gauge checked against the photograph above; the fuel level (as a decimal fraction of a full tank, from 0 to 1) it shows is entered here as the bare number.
0.25
